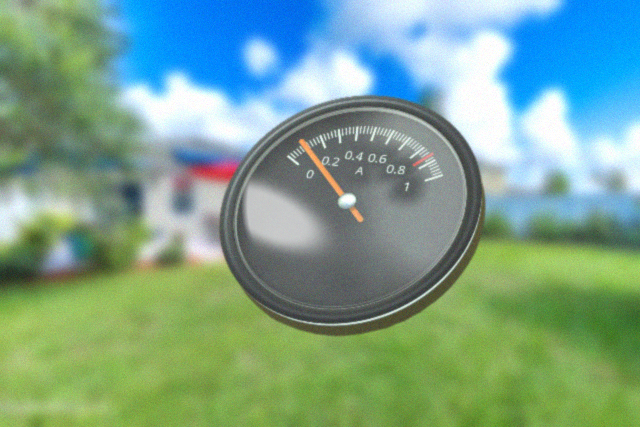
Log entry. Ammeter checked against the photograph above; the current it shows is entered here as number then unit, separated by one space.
0.1 A
